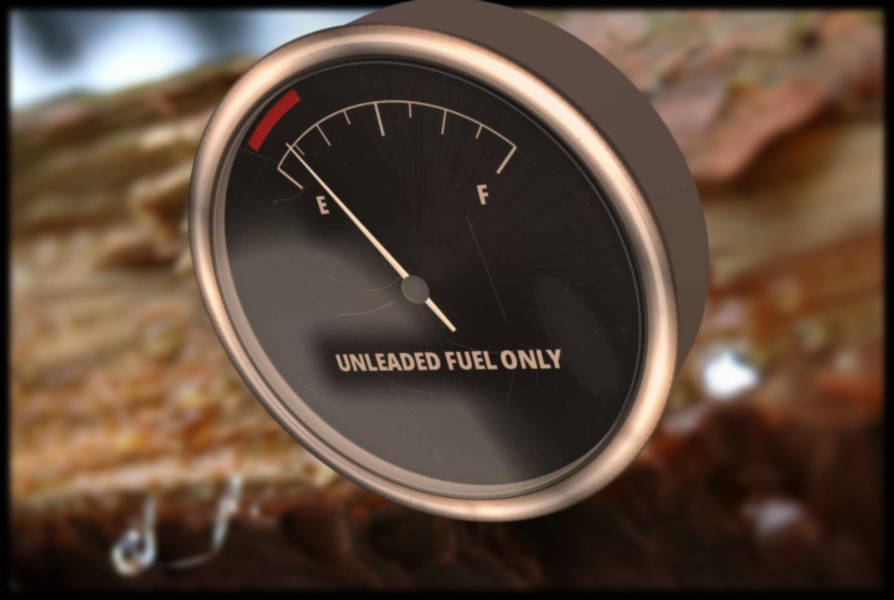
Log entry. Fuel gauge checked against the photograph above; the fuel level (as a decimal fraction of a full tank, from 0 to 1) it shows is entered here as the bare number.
0.125
